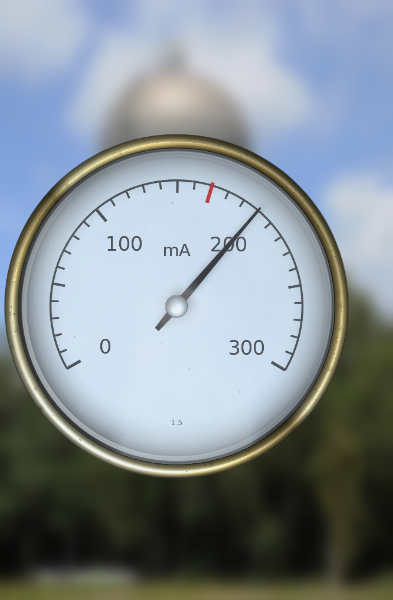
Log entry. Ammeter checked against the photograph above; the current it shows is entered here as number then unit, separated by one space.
200 mA
